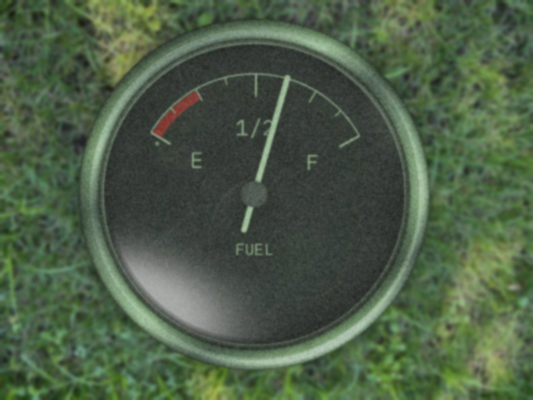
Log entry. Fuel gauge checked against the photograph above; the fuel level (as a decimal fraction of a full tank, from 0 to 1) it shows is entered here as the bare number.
0.625
